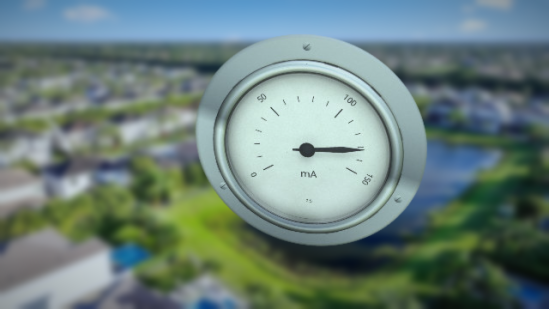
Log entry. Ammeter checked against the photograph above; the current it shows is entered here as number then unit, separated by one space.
130 mA
